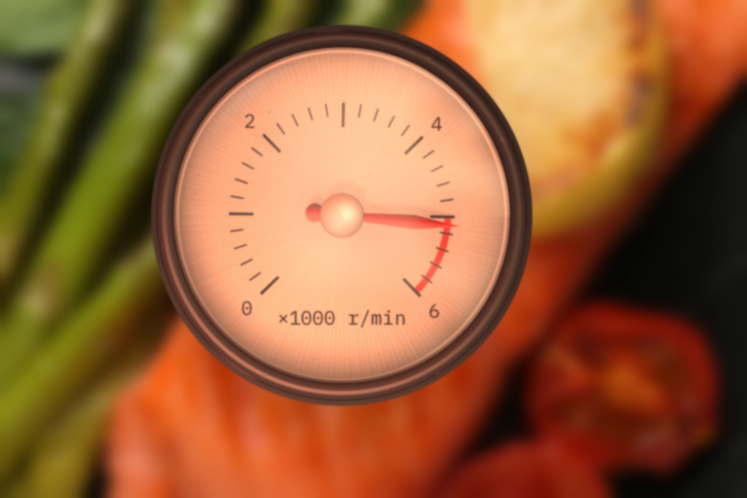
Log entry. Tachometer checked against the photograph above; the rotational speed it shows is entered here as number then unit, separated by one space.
5100 rpm
